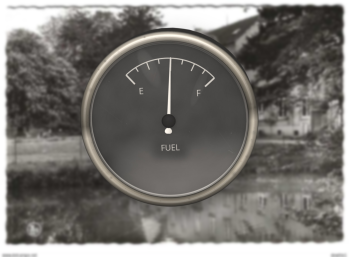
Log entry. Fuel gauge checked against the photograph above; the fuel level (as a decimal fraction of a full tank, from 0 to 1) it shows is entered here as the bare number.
0.5
